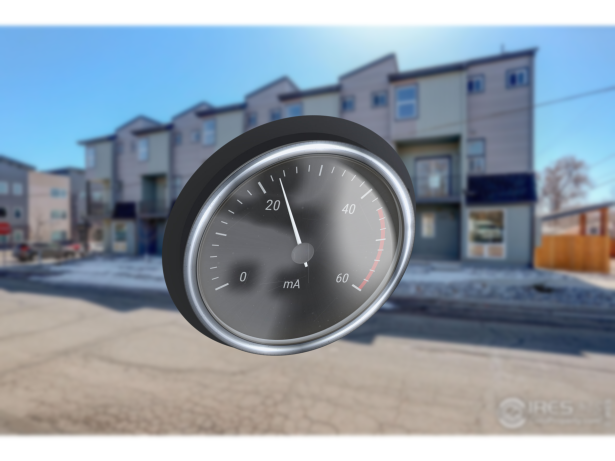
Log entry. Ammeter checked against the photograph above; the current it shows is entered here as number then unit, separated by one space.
23 mA
